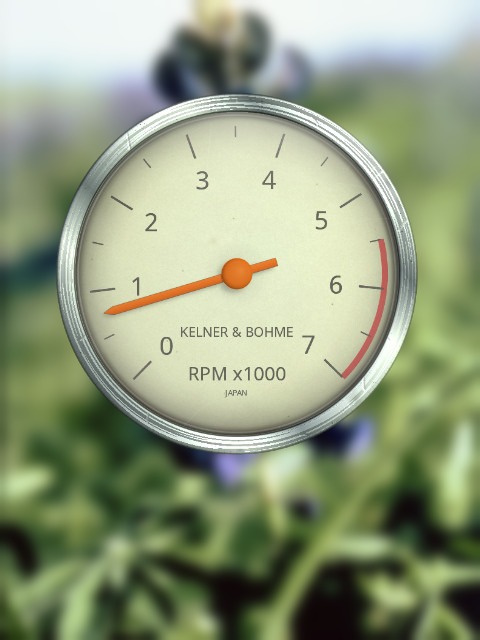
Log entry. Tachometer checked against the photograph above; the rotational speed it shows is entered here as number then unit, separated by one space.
750 rpm
